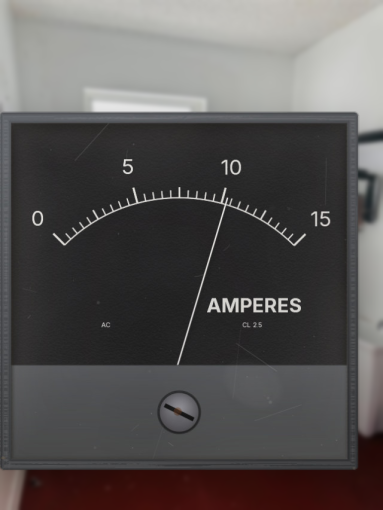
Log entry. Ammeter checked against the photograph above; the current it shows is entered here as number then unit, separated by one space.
10.25 A
